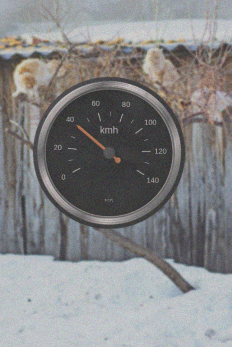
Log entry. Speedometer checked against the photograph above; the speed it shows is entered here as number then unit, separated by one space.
40 km/h
